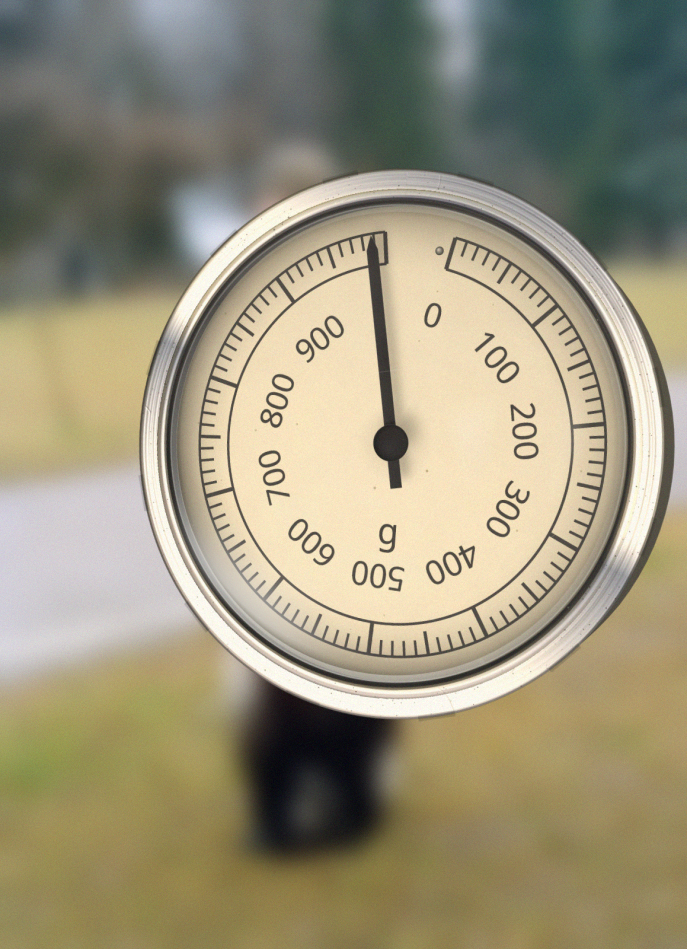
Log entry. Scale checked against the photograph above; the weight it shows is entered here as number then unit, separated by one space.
990 g
